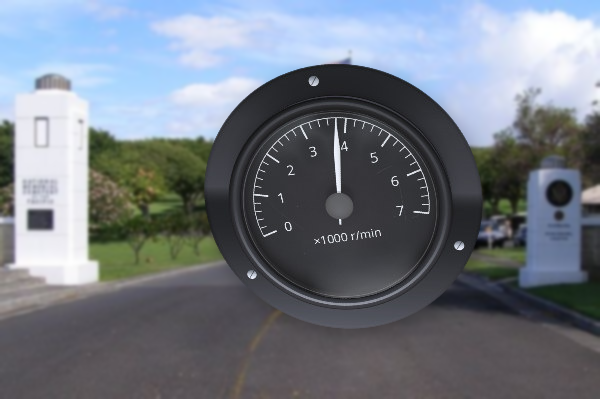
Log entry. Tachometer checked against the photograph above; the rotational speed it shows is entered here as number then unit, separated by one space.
3800 rpm
